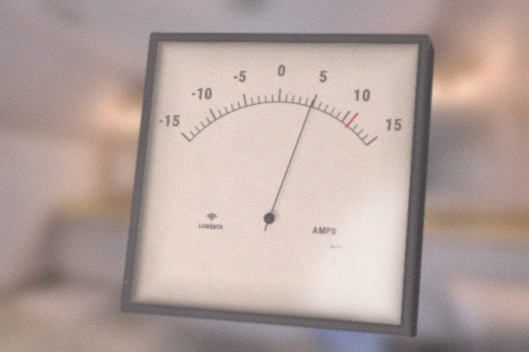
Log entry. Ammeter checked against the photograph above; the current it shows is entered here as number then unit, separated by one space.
5 A
